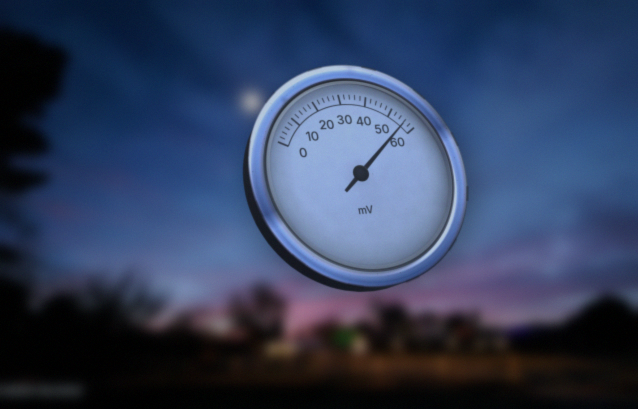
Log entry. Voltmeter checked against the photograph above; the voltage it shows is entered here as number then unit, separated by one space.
56 mV
